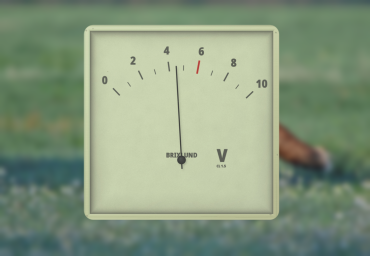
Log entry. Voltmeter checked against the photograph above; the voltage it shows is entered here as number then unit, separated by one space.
4.5 V
